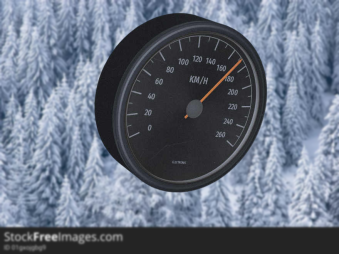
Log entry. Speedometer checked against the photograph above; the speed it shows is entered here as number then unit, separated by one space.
170 km/h
